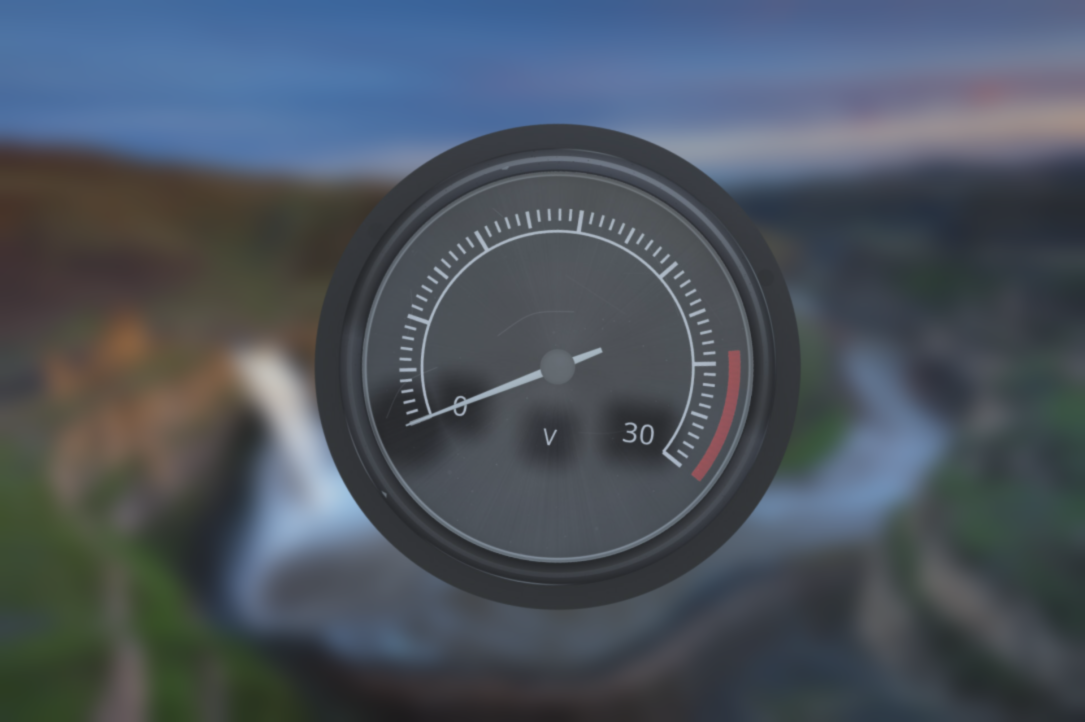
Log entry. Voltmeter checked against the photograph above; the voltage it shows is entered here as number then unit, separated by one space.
0 V
